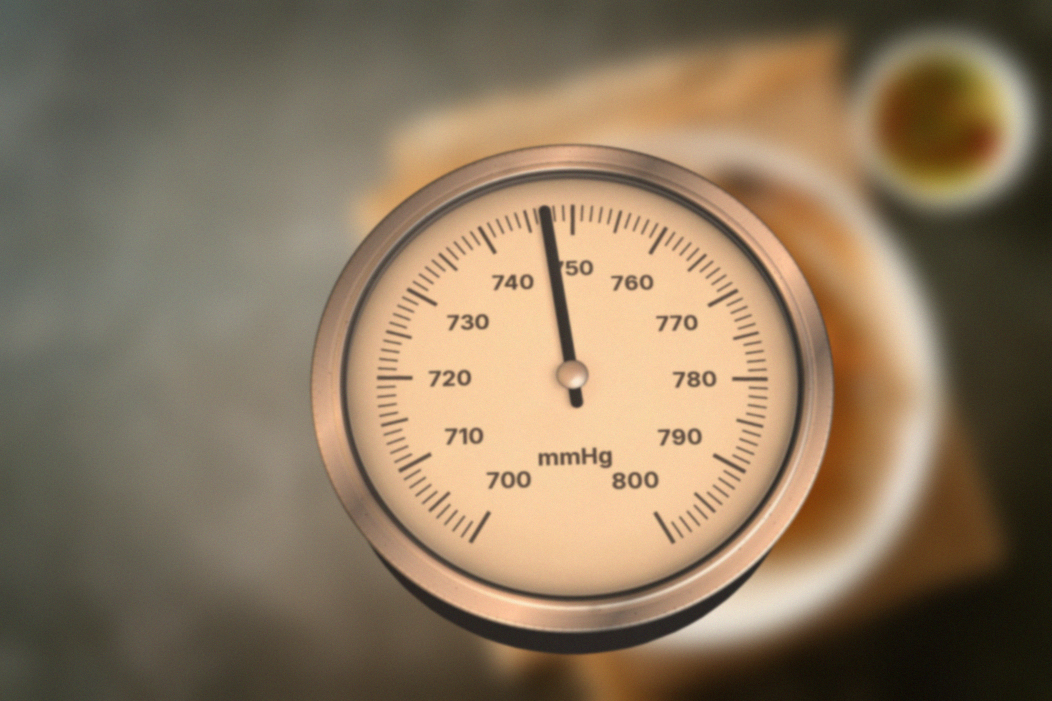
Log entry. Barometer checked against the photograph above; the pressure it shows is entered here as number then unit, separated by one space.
747 mmHg
